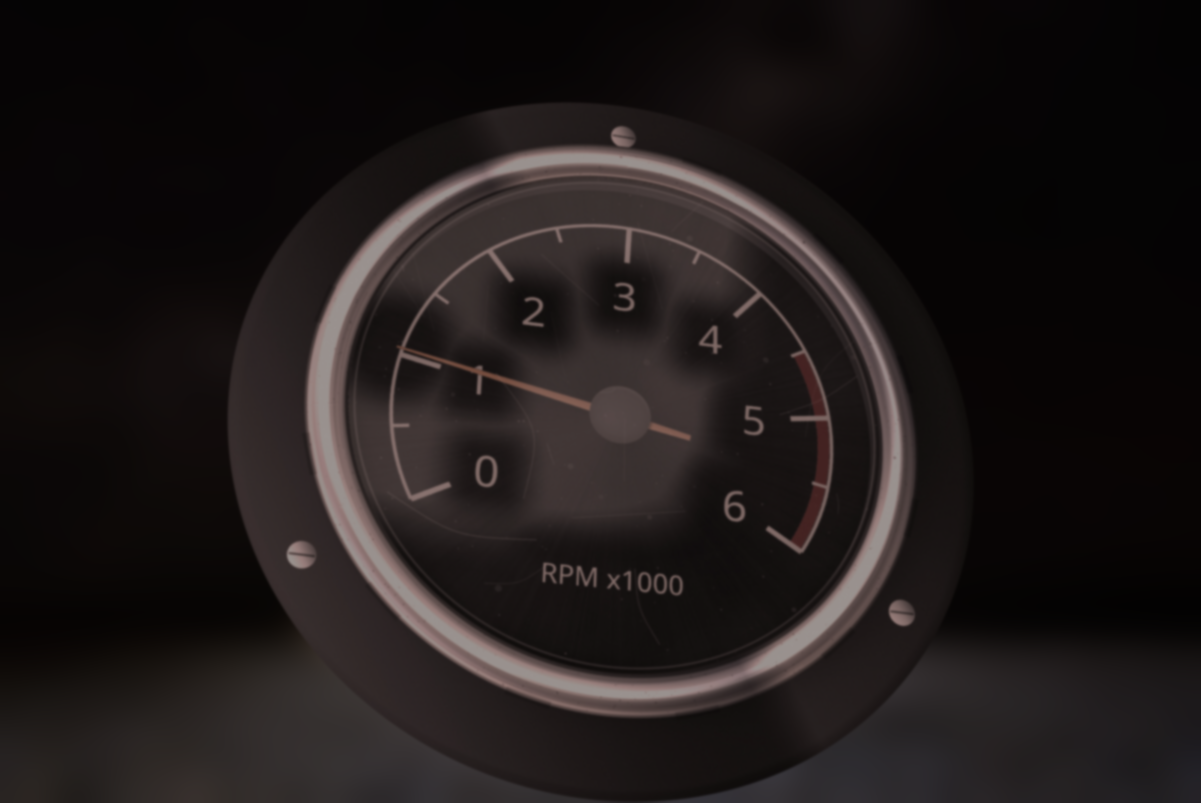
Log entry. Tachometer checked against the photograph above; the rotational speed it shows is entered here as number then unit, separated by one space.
1000 rpm
